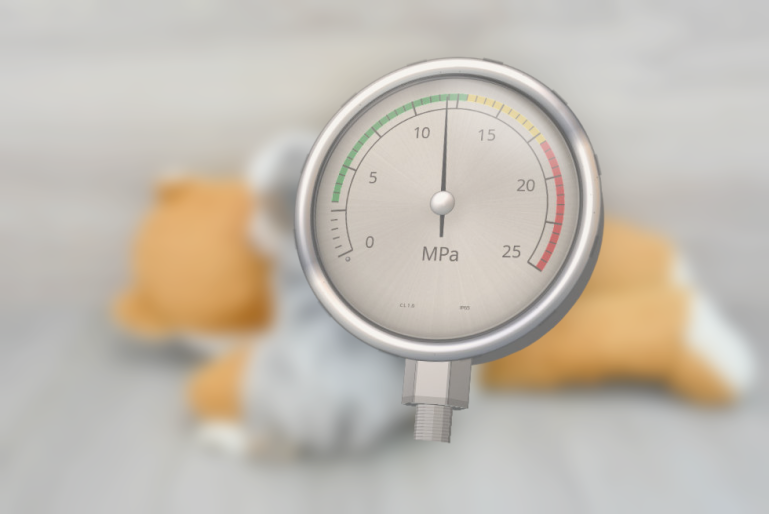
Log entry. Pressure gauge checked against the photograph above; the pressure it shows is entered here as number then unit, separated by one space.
12 MPa
